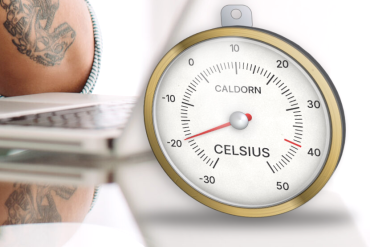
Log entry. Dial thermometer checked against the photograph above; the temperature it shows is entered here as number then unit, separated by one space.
-20 °C
